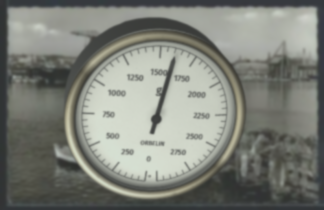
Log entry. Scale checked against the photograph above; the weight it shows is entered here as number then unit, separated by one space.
1600 g
